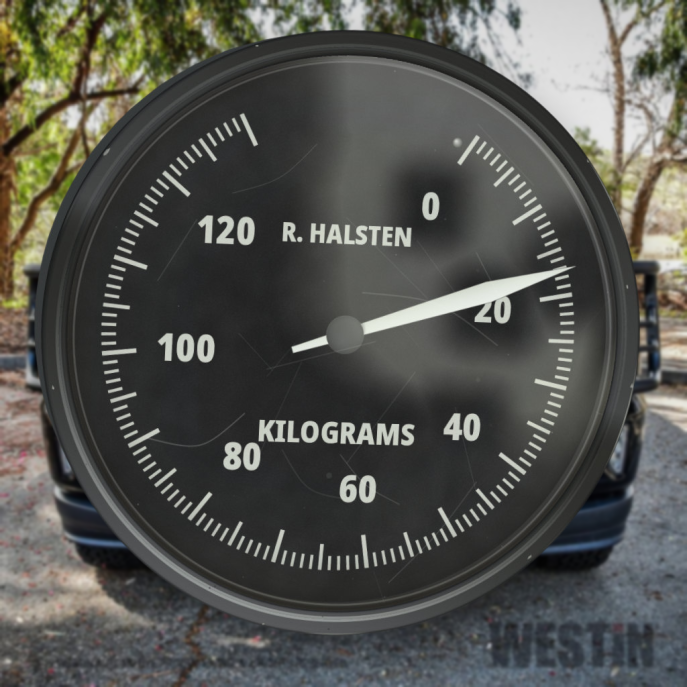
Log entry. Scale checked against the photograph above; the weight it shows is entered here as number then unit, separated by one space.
17 kg
